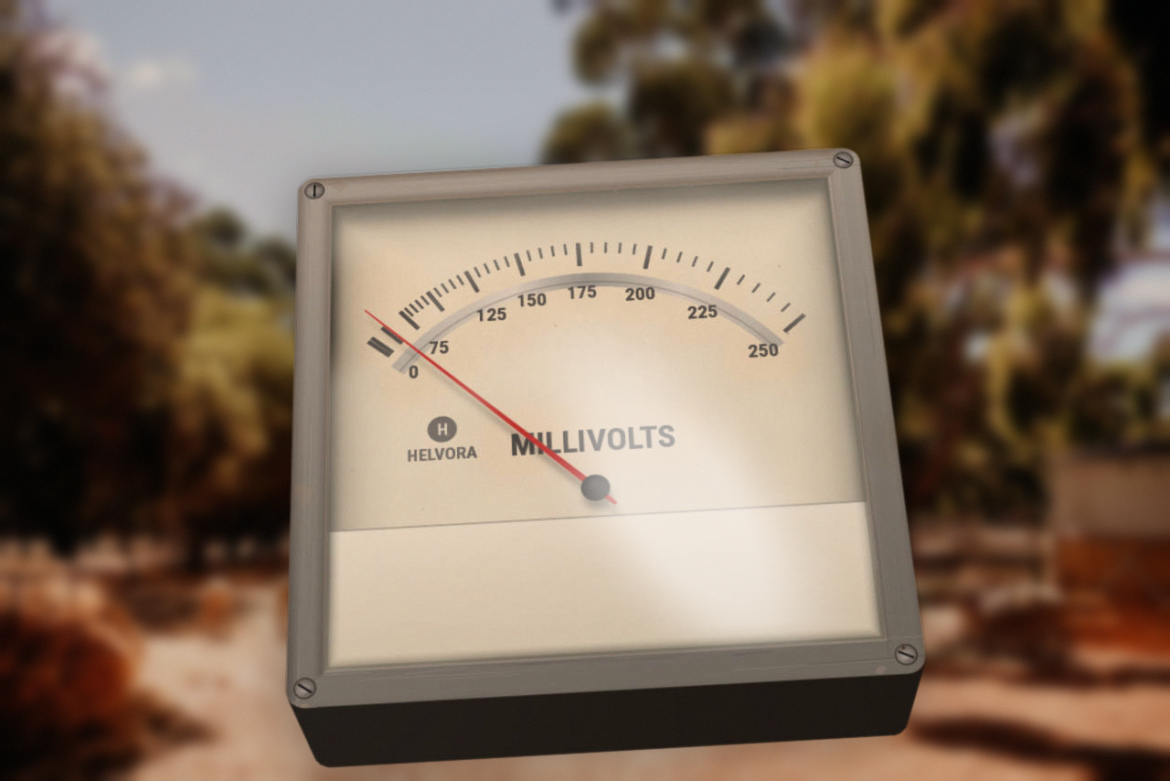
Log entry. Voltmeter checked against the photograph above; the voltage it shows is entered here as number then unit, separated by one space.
50 mV
